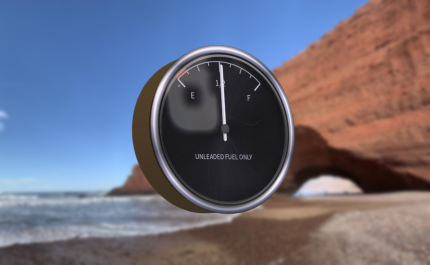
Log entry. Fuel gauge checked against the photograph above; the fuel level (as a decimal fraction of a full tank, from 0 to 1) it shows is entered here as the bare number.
0.5
